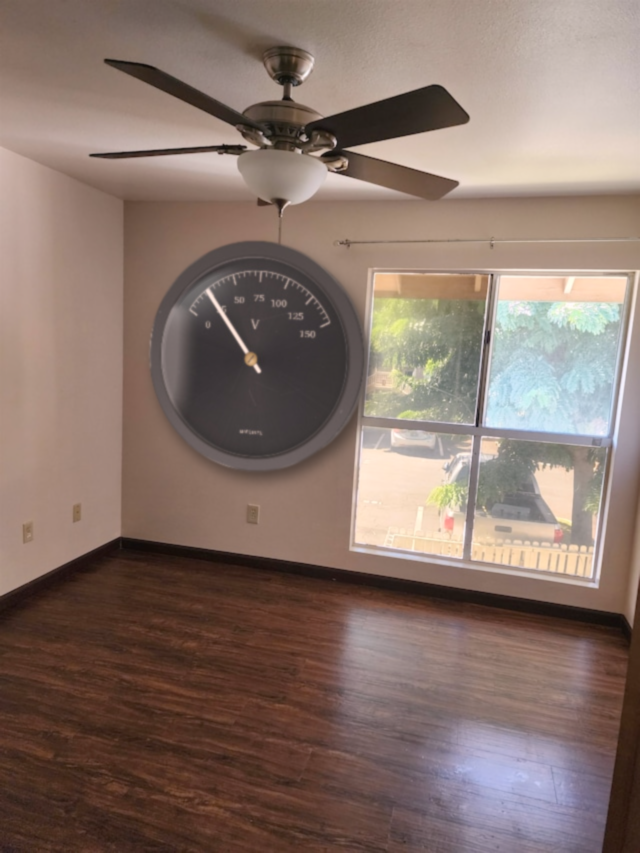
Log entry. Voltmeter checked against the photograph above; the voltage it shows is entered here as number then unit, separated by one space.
25 V
